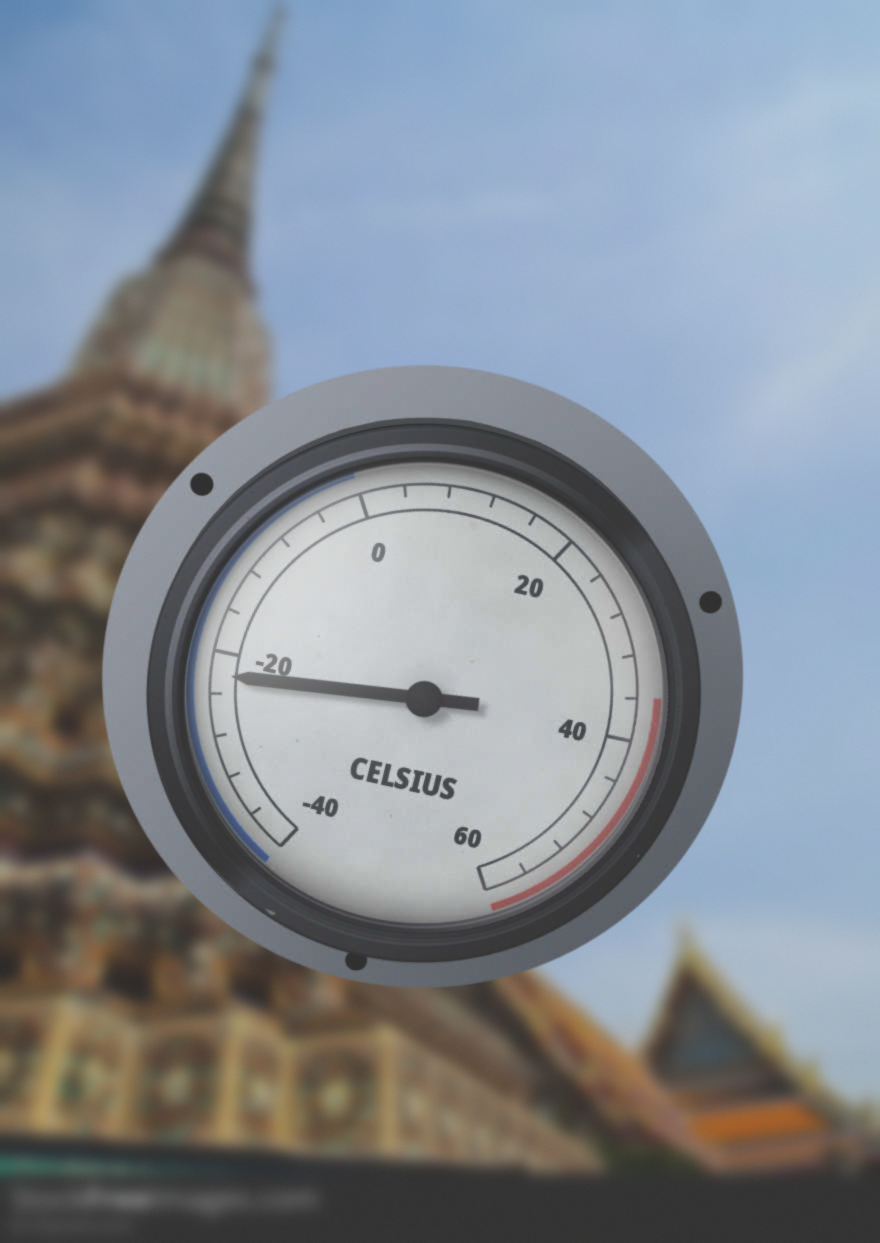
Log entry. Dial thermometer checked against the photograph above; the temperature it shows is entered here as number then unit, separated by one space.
-22 °C
